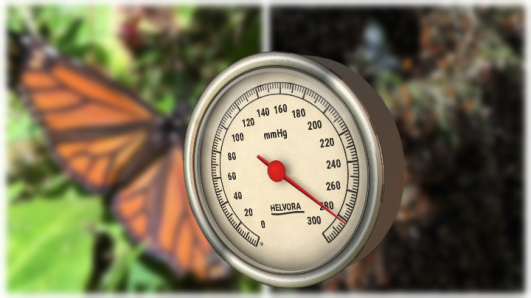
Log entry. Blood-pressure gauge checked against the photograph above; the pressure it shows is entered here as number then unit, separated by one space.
280 mmHg
